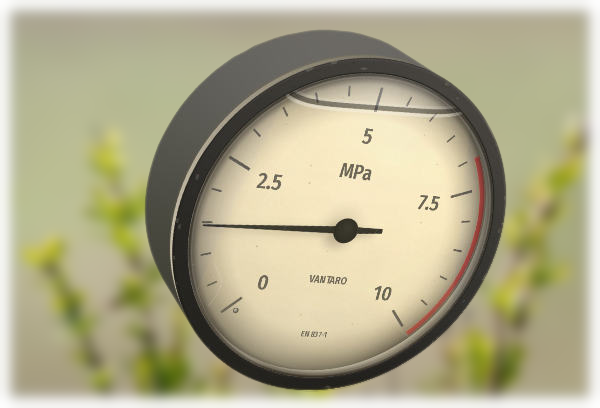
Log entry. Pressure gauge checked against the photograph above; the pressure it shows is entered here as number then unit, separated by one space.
1.5 MPa
